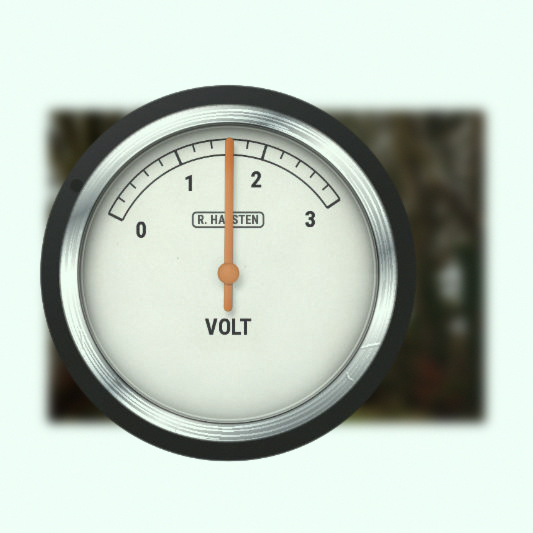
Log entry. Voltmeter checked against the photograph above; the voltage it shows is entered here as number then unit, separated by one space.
1.6 V
